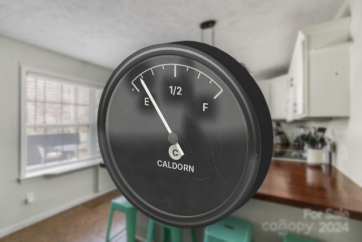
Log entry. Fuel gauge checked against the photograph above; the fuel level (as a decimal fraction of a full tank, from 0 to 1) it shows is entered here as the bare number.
0.125
